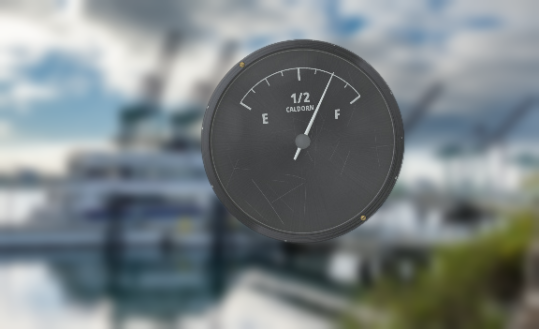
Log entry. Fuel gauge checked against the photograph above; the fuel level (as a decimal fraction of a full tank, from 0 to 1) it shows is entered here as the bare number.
0.75
